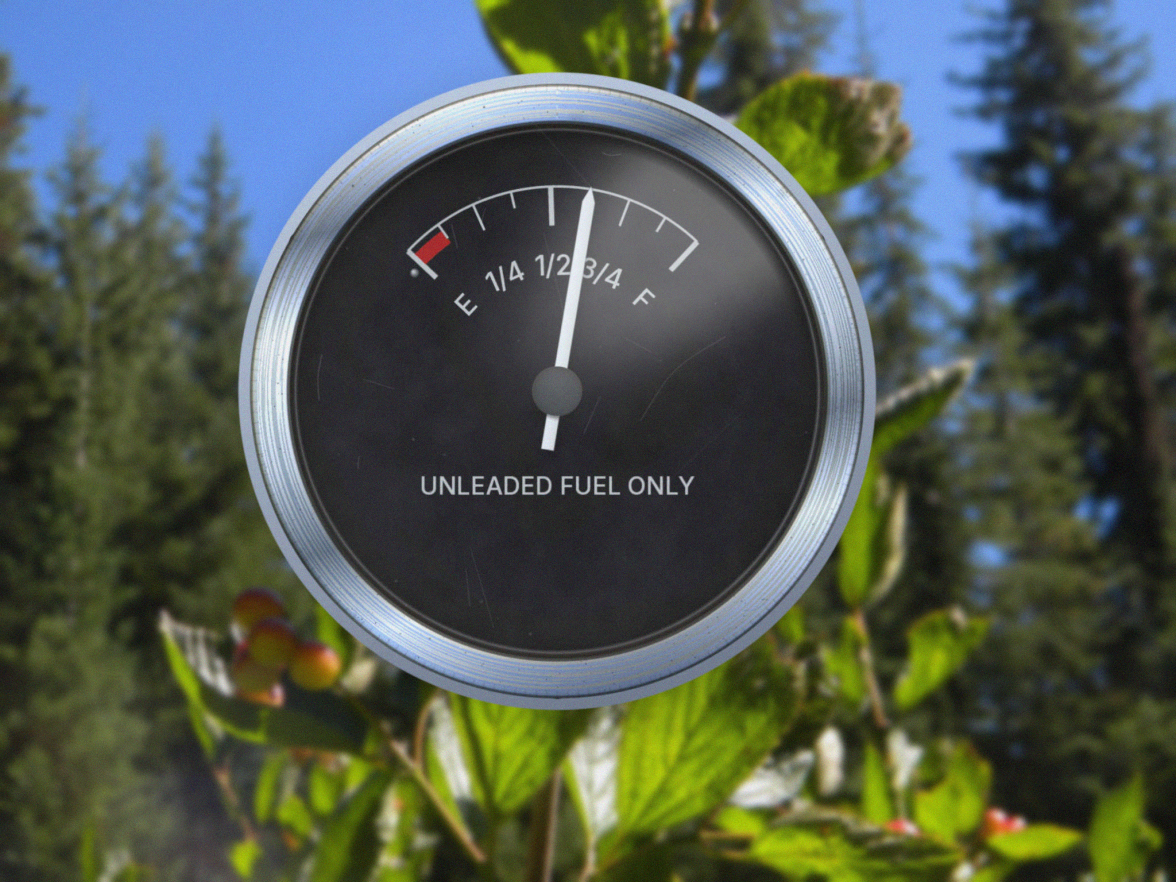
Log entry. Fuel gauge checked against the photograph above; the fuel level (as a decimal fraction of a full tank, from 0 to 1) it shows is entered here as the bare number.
0.625
